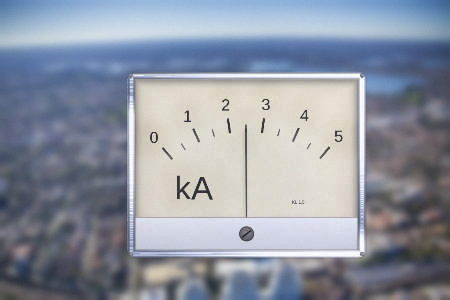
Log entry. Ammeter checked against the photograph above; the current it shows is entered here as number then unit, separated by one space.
2.5 kA
